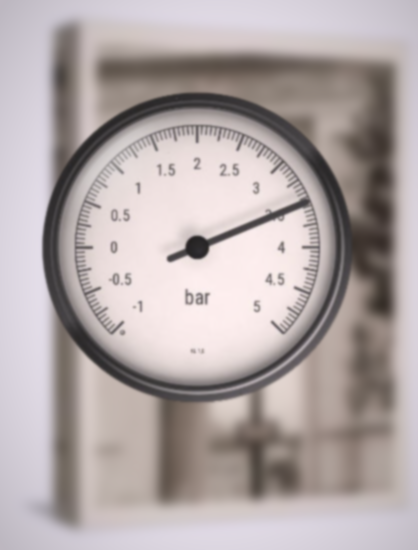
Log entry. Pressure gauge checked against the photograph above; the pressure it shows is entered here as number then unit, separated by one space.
3.5 bar
